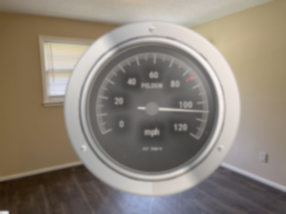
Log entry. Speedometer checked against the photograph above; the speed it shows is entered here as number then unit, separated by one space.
105 mph
